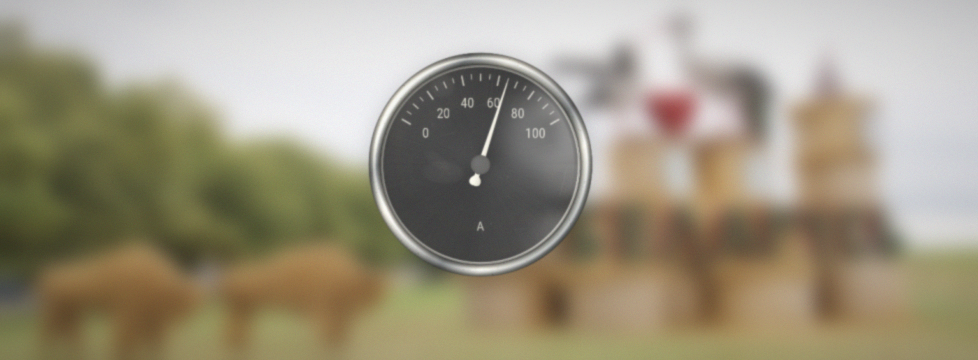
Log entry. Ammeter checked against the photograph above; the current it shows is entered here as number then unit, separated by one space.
65 A
